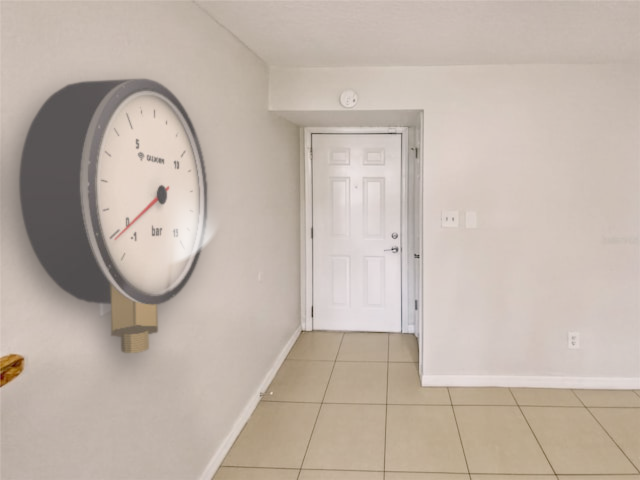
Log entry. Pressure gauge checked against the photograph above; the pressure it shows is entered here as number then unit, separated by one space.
0 bar
